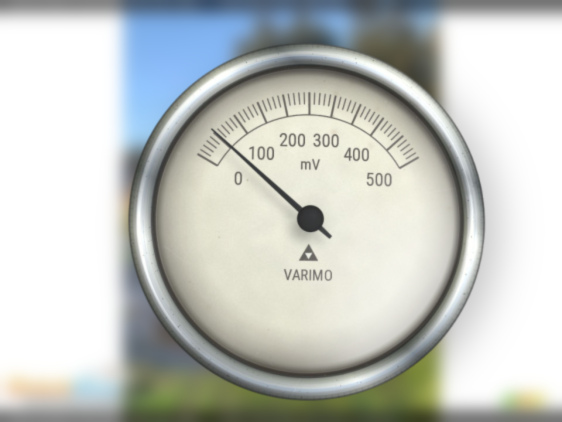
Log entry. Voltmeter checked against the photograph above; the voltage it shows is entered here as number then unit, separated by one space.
50 mV
